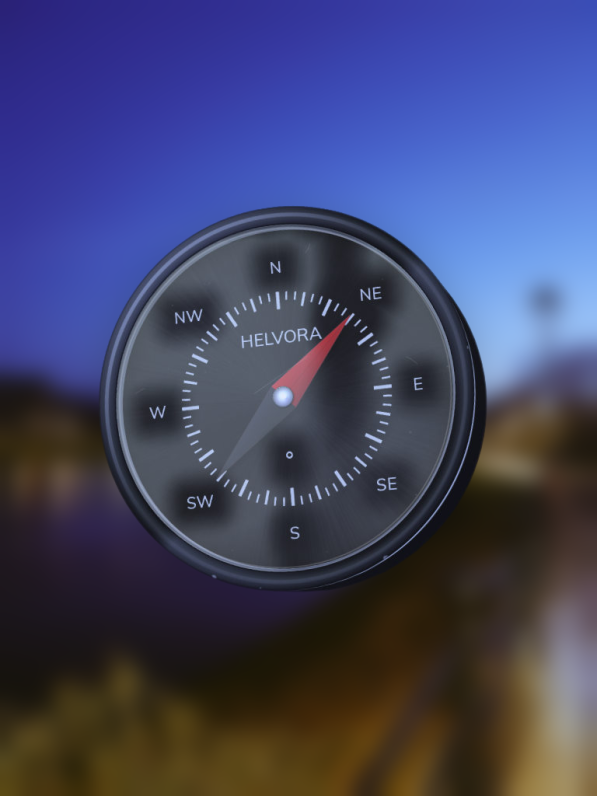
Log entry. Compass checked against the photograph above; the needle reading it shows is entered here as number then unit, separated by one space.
45 °
